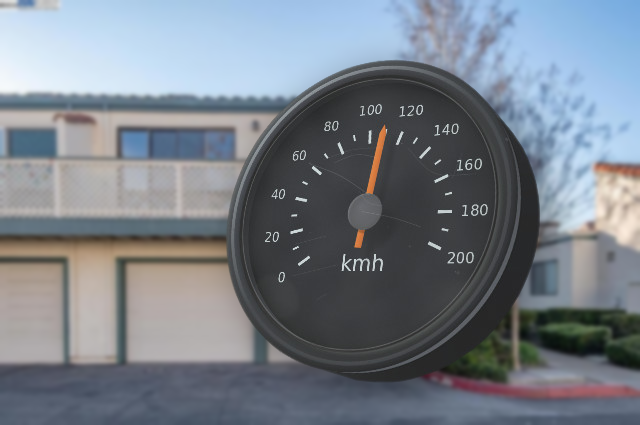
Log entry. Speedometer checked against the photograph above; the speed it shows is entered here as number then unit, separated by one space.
110 km/h
